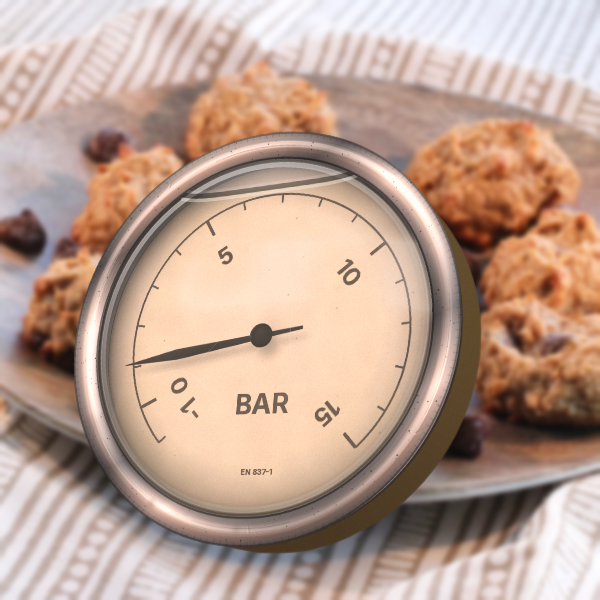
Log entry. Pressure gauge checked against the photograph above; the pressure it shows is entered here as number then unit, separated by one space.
1 bar
